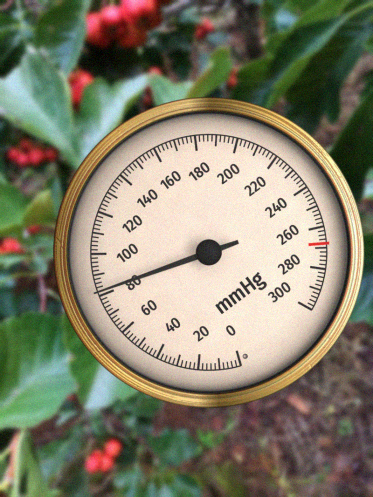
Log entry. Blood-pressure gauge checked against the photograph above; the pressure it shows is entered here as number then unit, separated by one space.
82 mmHg
